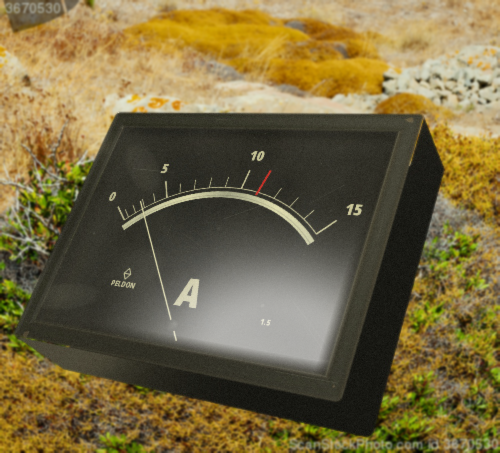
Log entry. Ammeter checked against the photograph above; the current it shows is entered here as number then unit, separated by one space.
3 A
